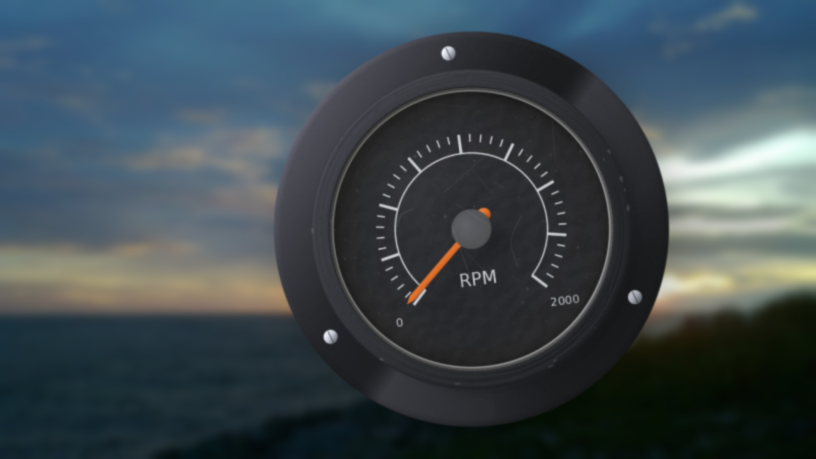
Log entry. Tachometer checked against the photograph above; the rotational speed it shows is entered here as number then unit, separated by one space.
25 rpm
